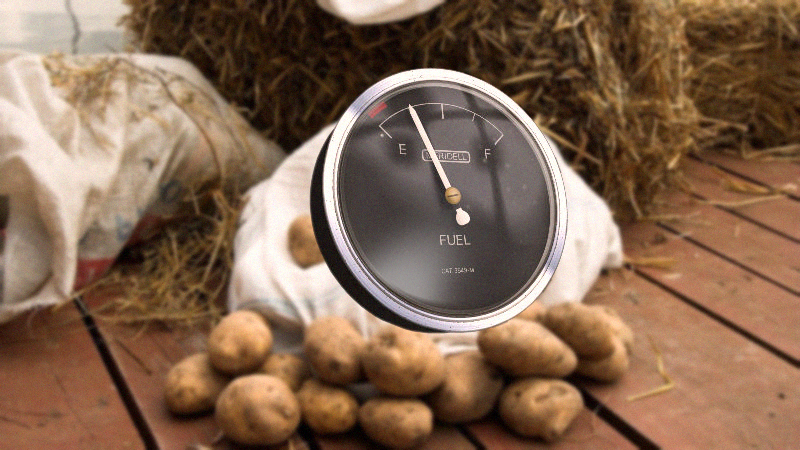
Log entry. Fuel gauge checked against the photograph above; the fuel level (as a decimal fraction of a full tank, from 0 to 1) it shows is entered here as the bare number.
0.25
